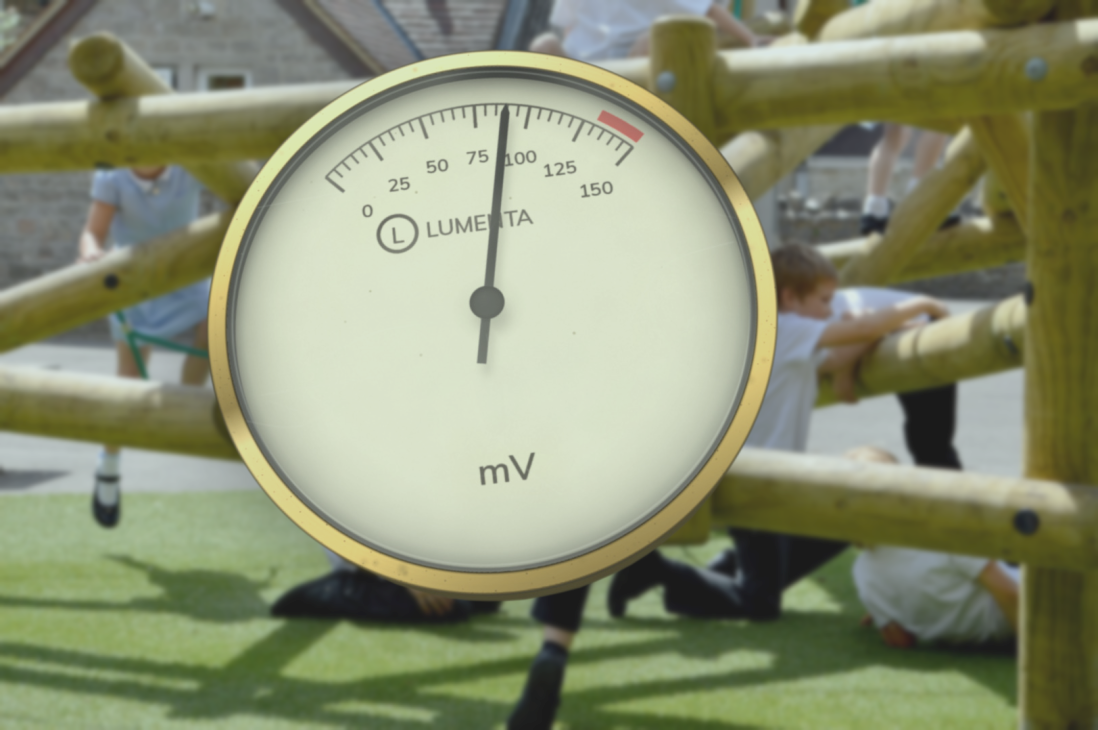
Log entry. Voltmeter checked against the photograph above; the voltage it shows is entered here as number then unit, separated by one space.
90 mV
